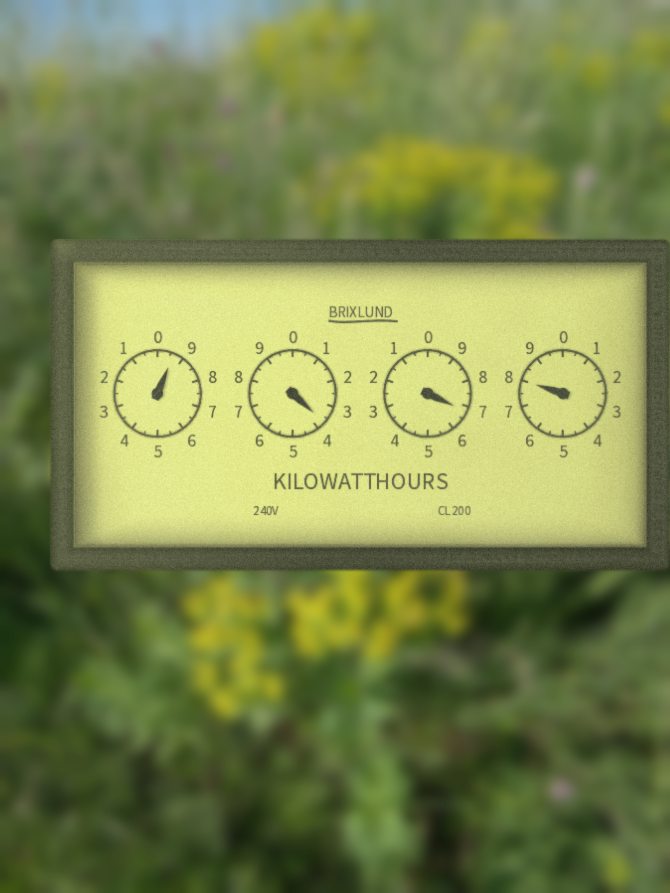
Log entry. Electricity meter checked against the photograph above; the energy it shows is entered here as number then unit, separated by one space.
9368 kWh
